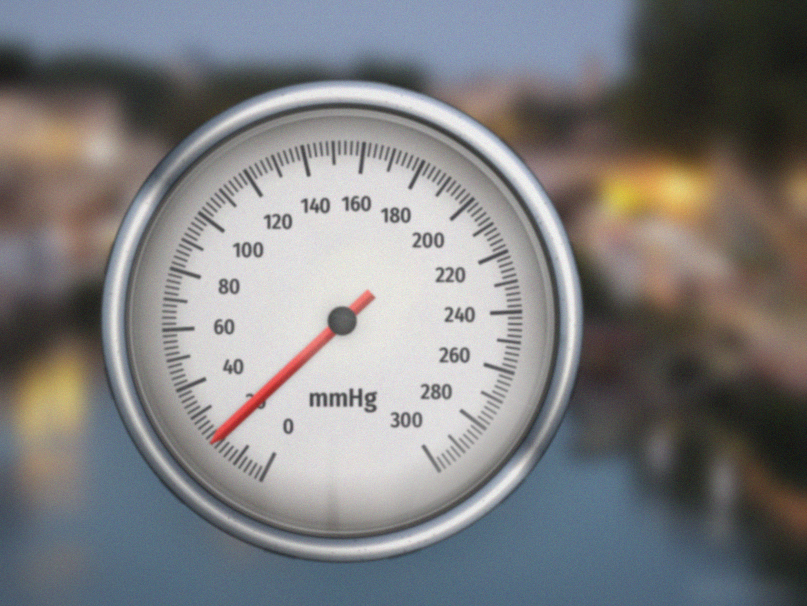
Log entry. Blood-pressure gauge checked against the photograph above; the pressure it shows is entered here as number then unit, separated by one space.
20 mmHg
